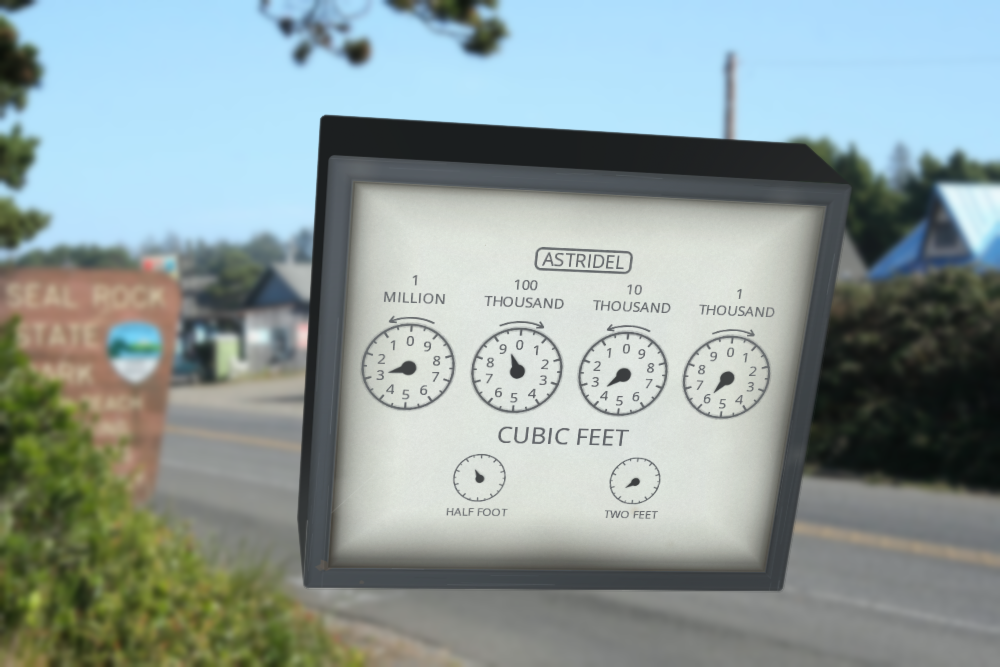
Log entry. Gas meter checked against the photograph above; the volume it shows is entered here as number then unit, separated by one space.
293600 ft³
